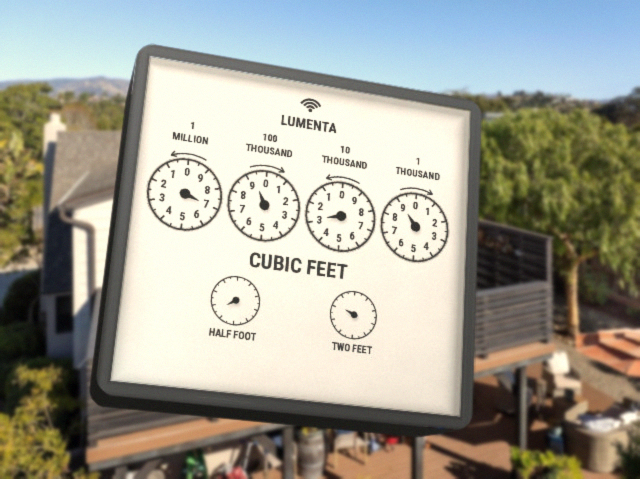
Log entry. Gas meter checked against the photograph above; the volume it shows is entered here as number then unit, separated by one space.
692900 ft³
